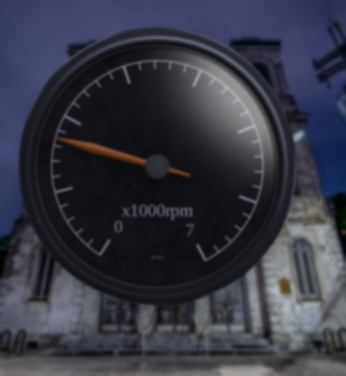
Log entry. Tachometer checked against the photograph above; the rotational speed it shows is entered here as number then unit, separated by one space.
1700 rpm
